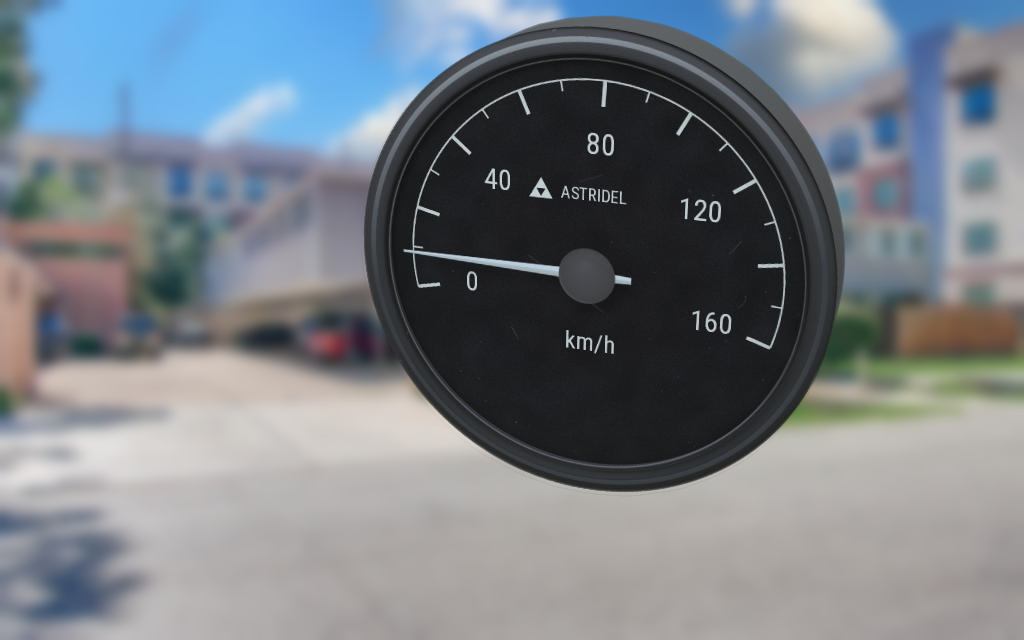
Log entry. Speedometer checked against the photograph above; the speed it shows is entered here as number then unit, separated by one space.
10 km/h
